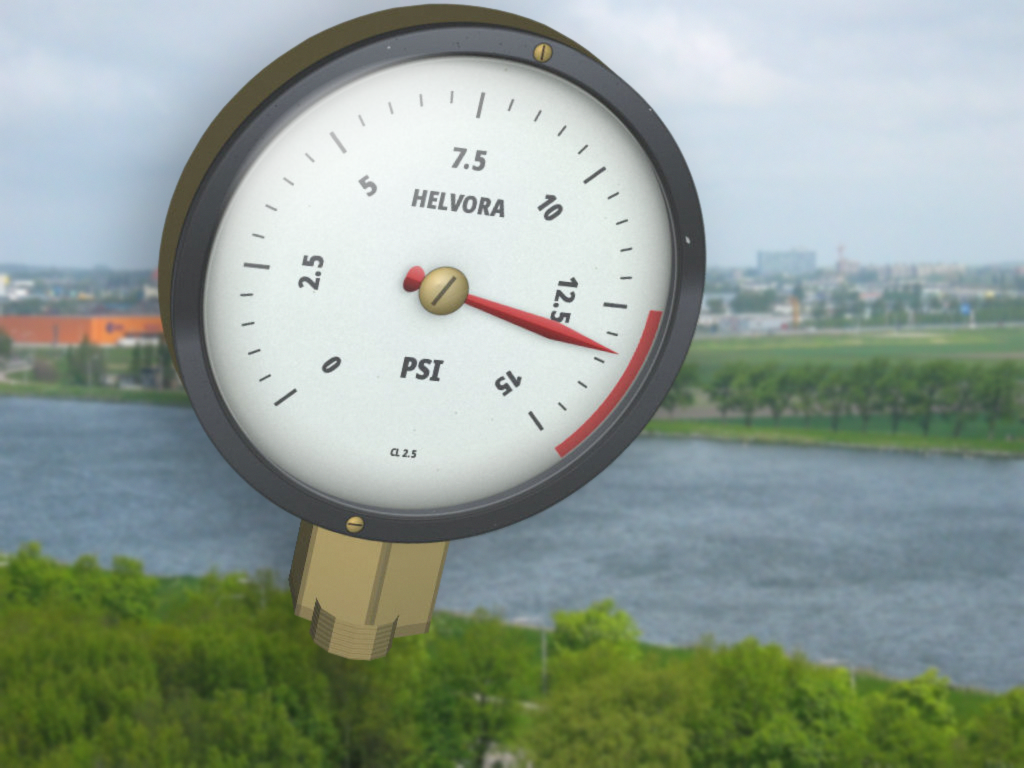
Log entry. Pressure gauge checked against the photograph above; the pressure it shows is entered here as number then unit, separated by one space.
13.25 psi
